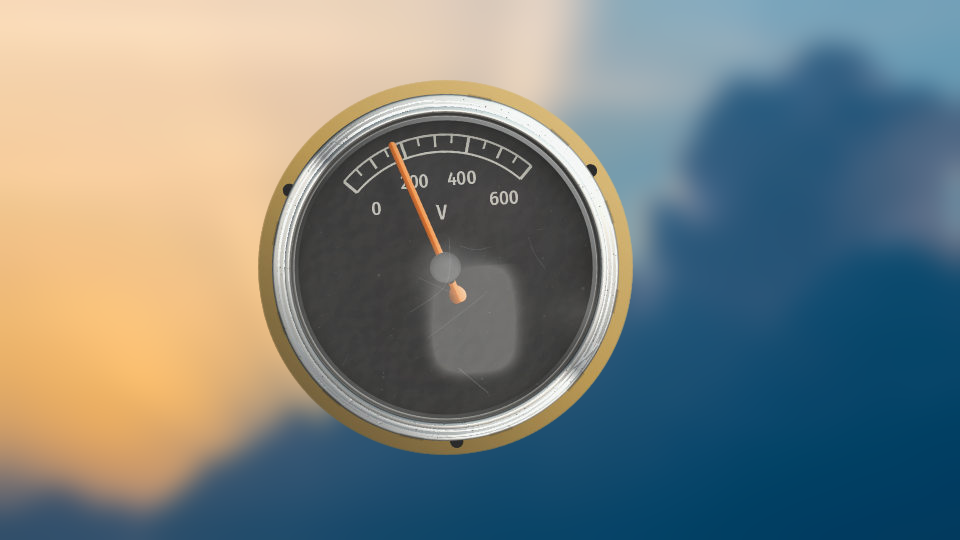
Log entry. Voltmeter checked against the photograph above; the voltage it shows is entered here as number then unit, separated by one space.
175 V
